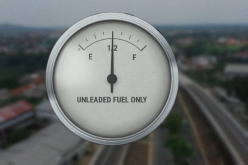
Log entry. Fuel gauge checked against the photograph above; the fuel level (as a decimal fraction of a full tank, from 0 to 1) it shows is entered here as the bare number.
0.5
